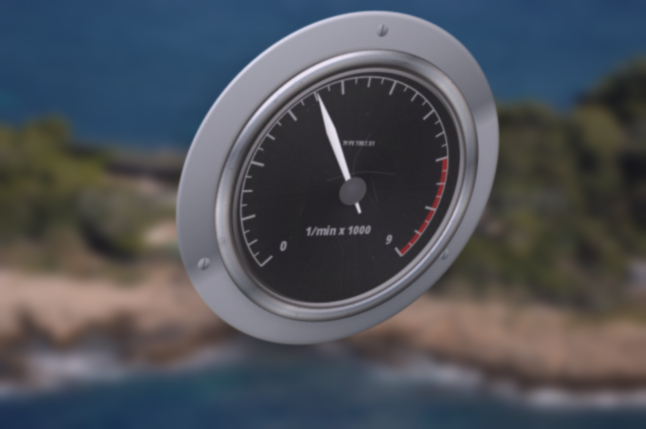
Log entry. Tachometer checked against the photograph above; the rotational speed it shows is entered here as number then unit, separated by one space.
3500 rpm
